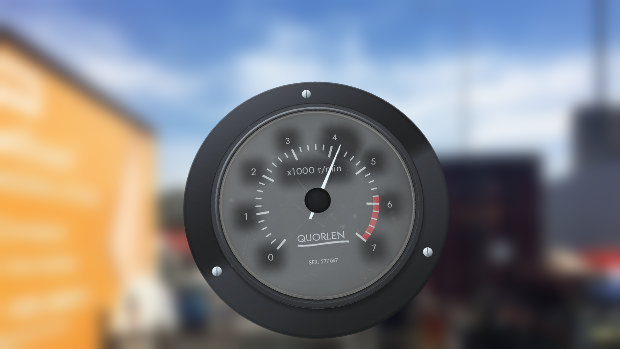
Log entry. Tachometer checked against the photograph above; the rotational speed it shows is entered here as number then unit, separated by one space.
4200 rpm
